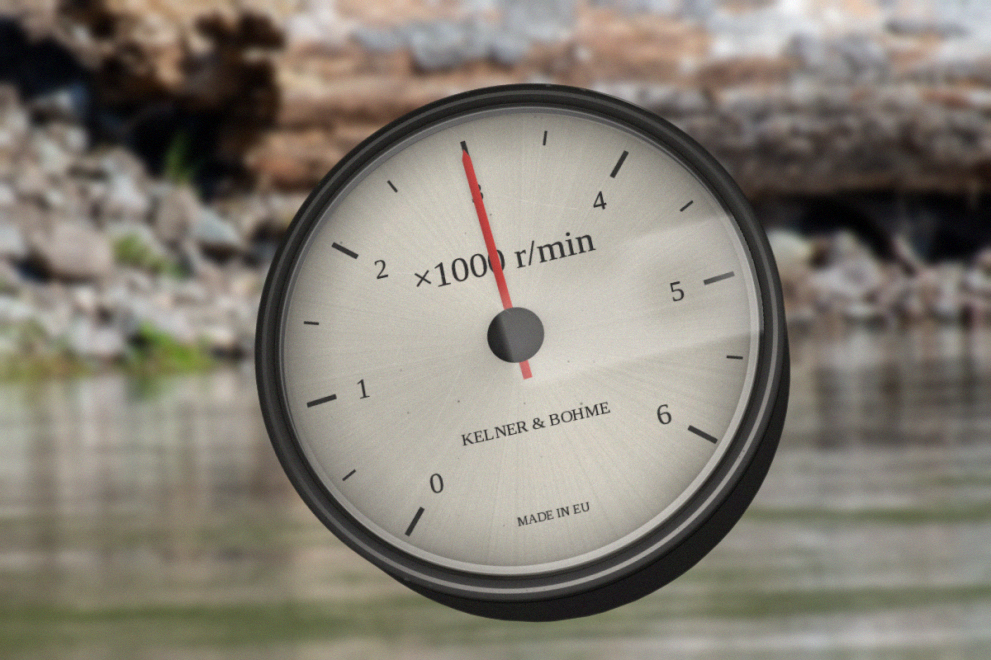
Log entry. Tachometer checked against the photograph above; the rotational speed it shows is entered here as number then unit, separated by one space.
3000 rpm
